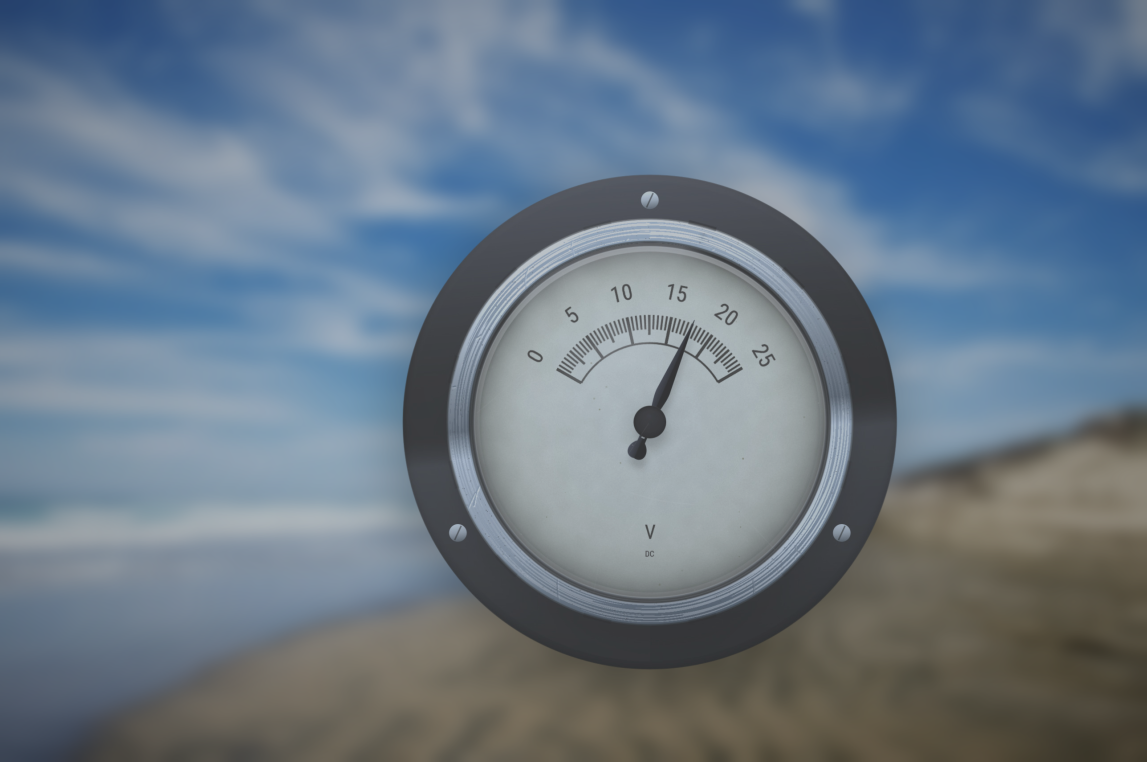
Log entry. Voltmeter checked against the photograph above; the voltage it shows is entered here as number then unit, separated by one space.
17.5 V
